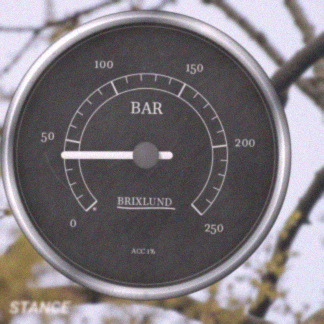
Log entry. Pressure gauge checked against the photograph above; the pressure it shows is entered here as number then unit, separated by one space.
40 bar
